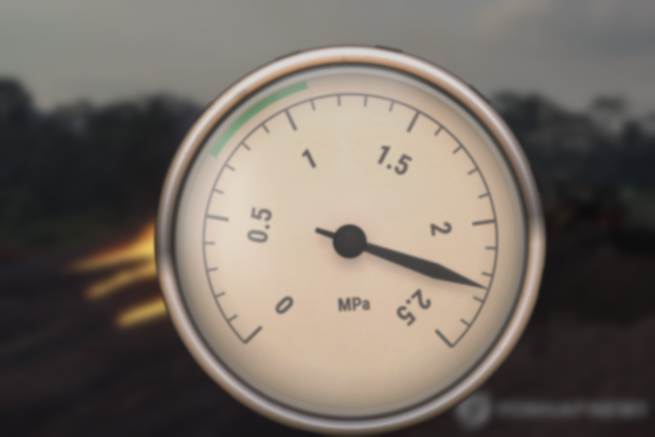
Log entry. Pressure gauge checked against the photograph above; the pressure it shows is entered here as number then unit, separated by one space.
2.25 MPa
